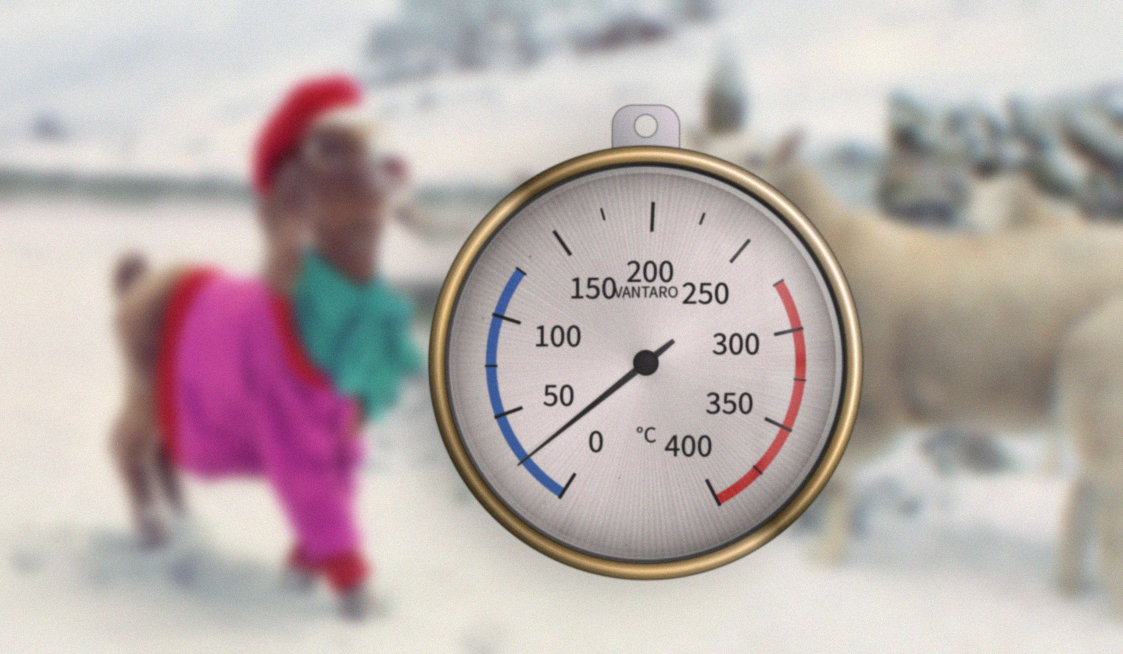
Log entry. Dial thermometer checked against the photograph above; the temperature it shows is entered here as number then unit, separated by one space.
25 °C
